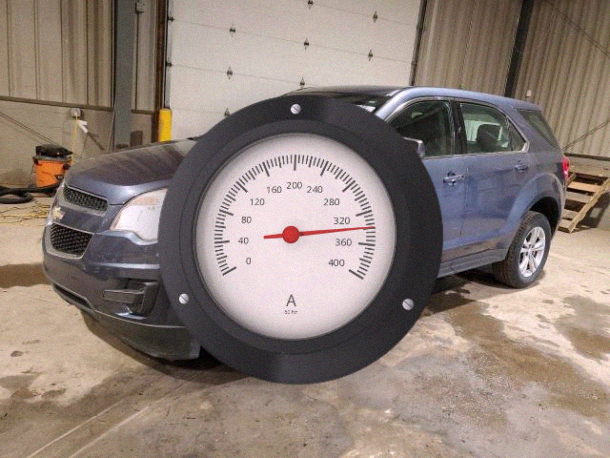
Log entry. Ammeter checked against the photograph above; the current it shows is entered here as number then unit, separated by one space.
340 A
